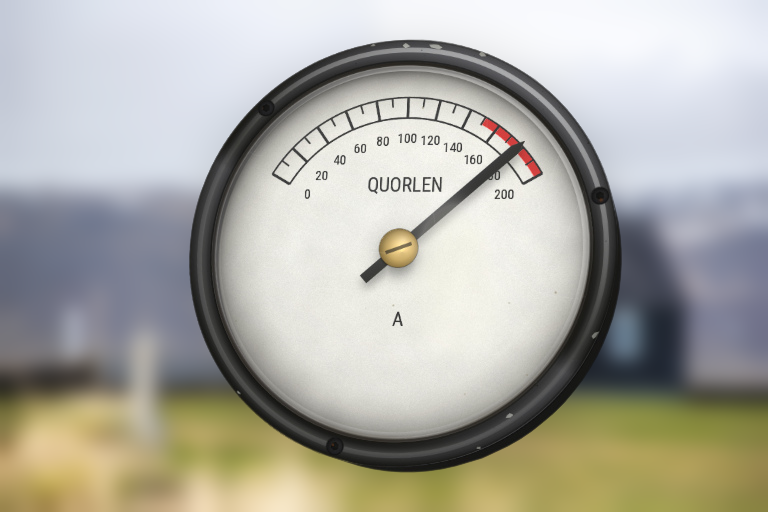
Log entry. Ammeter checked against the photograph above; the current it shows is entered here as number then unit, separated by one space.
180 A
